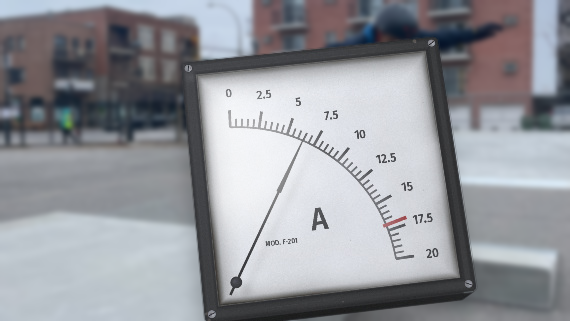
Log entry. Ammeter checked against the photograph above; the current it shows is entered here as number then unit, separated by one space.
6.5 A
